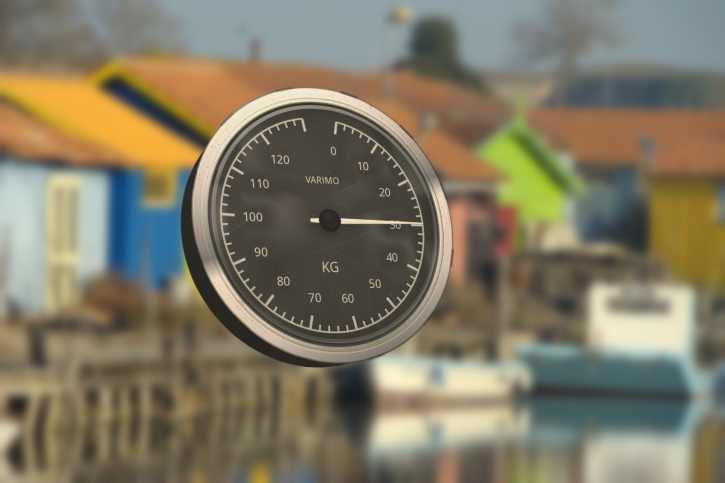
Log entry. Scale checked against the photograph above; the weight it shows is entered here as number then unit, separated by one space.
30 kg
